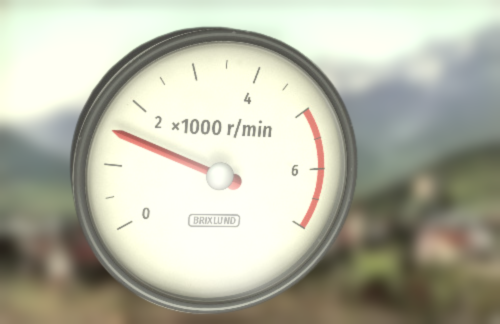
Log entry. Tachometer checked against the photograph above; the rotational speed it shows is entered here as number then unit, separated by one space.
1500 rpm
